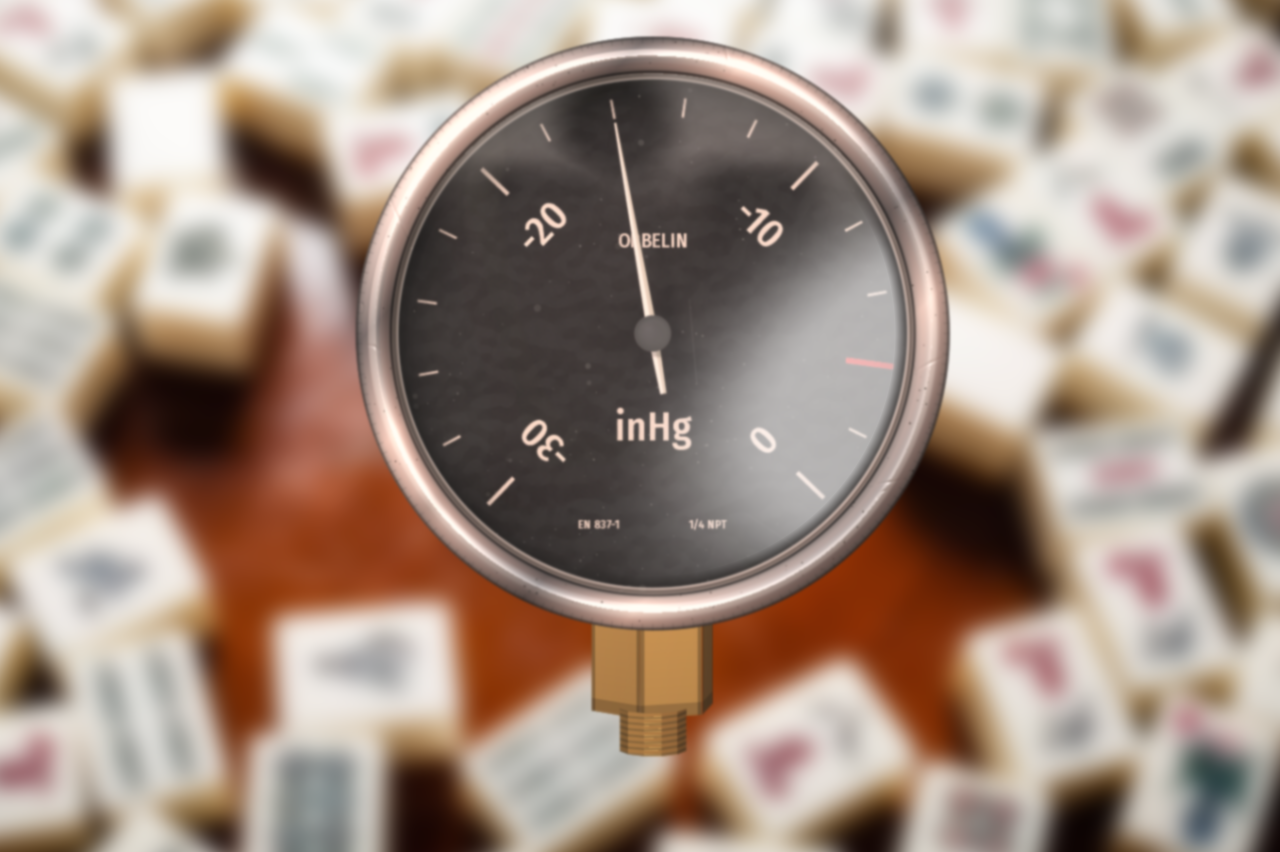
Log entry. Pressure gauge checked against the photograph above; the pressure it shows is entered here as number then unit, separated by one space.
-16 inHg
